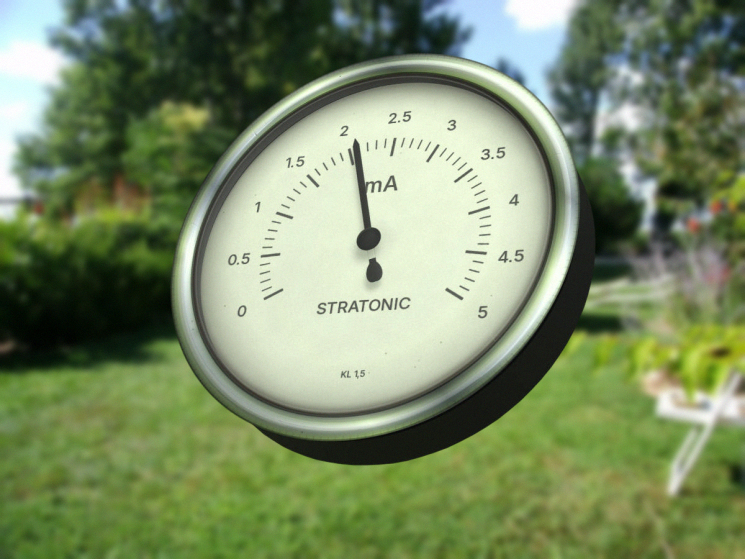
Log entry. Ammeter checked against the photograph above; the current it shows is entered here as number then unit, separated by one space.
2.1 mA
